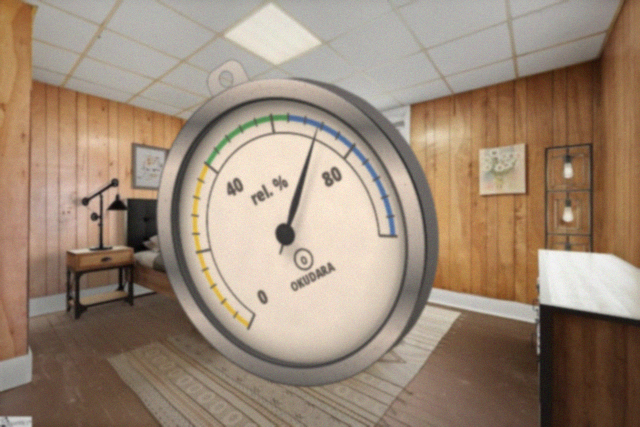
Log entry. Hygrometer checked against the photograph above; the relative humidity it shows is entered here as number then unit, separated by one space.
72 %
